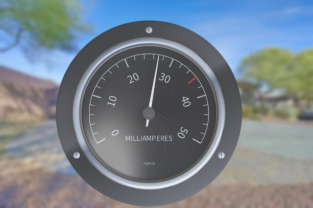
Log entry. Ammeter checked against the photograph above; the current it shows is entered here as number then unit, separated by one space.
27 mA
